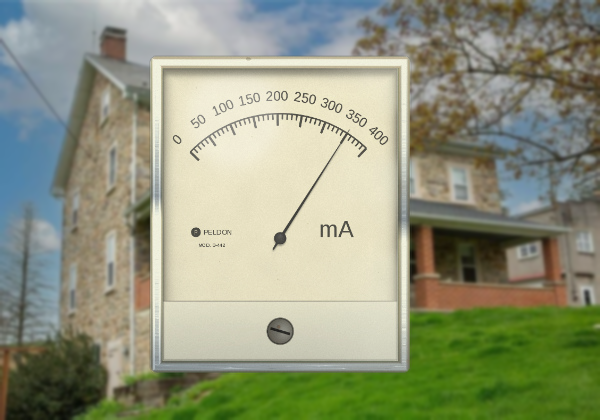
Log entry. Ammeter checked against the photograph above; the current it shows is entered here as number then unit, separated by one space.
350 mA
